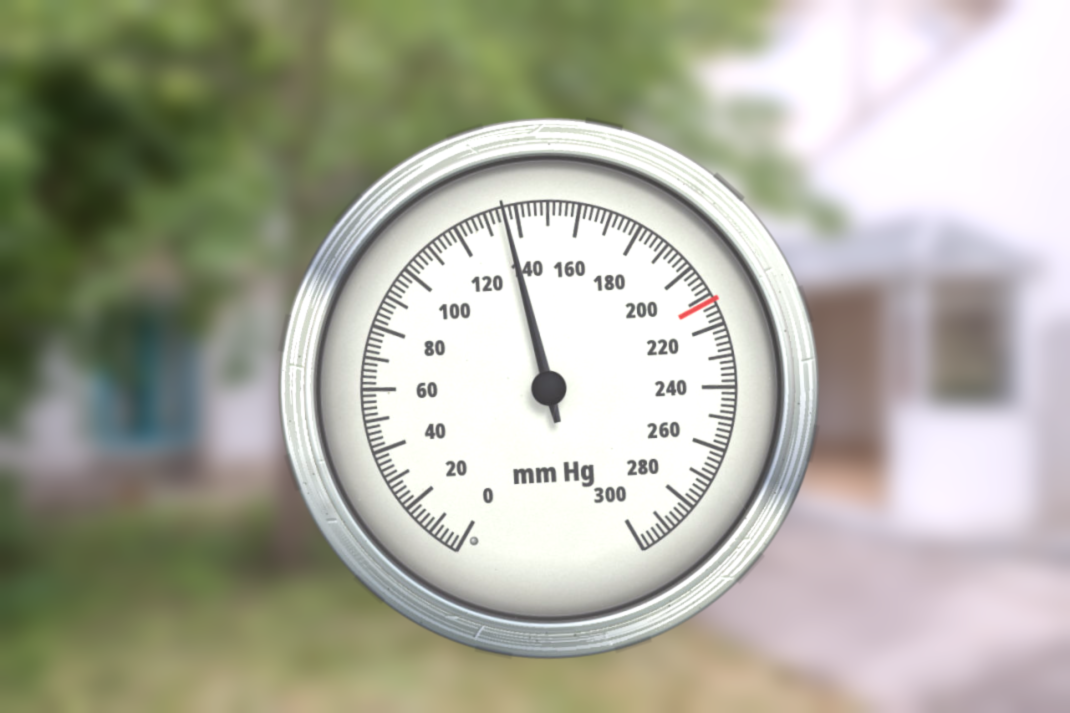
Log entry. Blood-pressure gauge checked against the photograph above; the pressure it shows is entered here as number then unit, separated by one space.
136 mmHg
